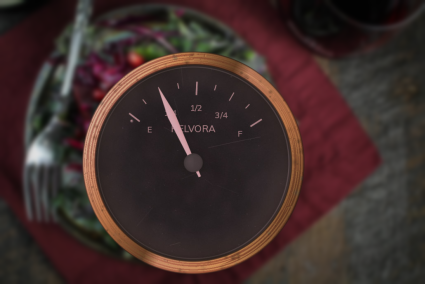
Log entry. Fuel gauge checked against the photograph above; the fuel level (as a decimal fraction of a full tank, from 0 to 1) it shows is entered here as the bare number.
0.25
